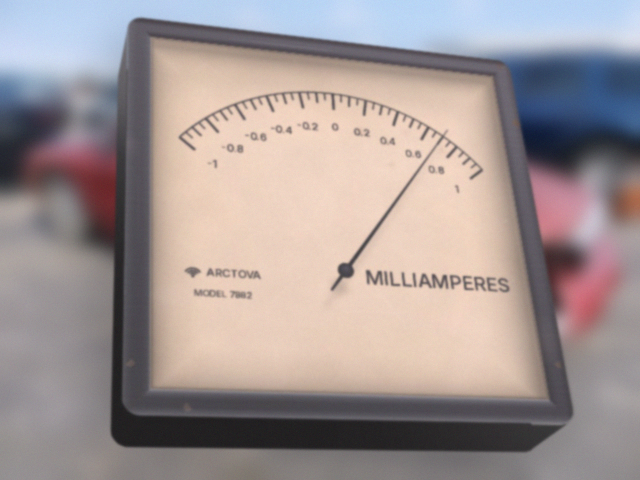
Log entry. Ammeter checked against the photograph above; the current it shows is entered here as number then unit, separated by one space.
0.7 mA
